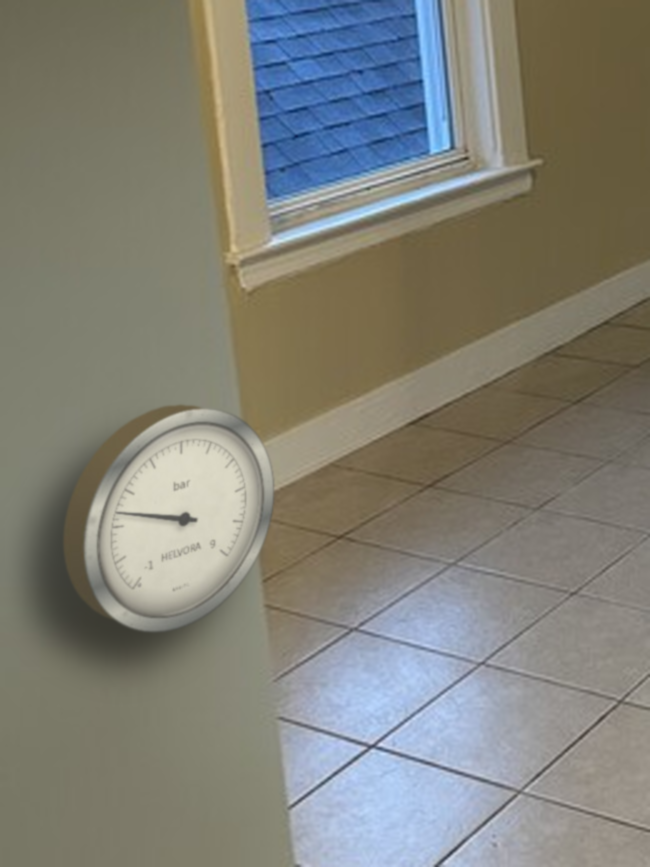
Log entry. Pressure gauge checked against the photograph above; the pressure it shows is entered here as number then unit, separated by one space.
1.4 bar
